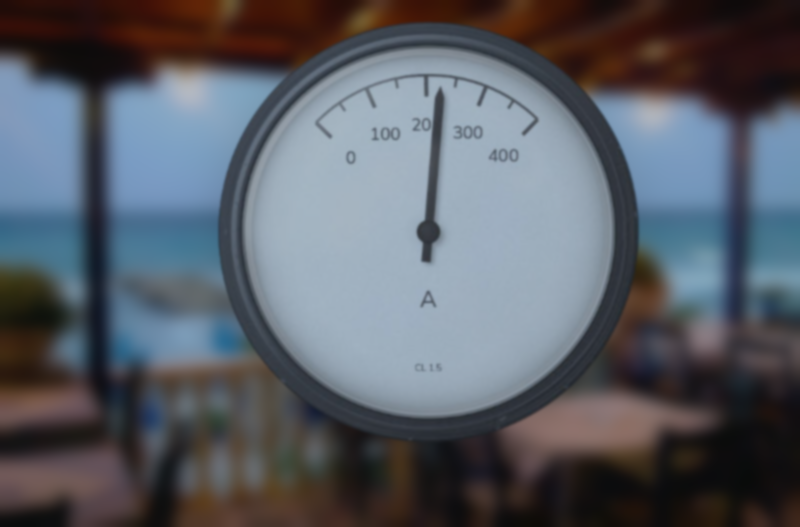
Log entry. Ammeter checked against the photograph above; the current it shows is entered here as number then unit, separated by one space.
225 A
